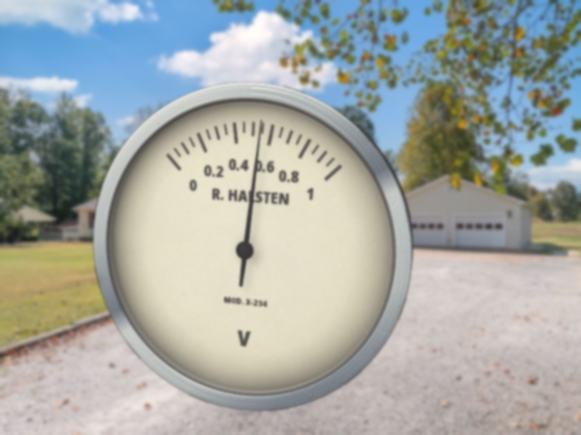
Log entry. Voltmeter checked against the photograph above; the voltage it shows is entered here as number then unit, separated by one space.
0.55 V
